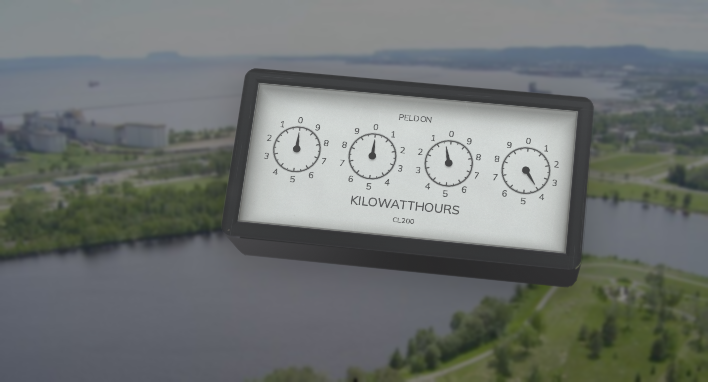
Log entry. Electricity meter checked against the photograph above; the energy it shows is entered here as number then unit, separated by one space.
4 kWh
